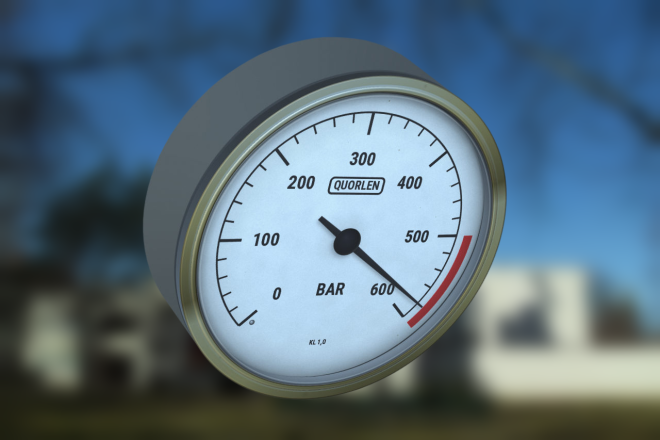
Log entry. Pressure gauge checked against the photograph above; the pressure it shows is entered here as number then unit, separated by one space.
580 bar
